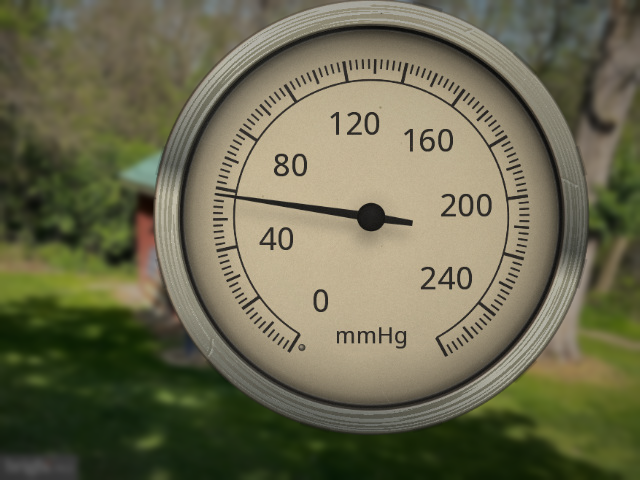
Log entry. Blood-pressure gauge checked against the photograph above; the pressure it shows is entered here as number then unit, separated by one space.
58 mmHg
